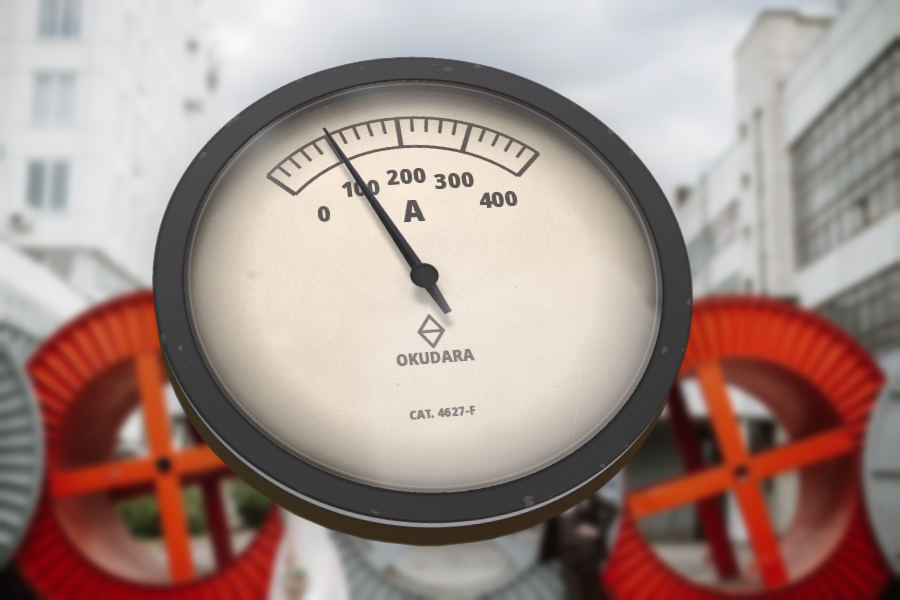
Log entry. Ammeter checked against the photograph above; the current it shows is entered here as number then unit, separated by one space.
100 A
